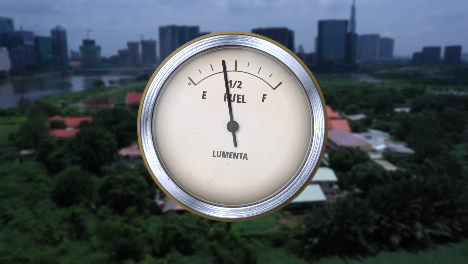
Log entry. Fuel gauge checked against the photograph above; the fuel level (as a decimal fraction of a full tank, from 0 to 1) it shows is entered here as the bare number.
0.375
